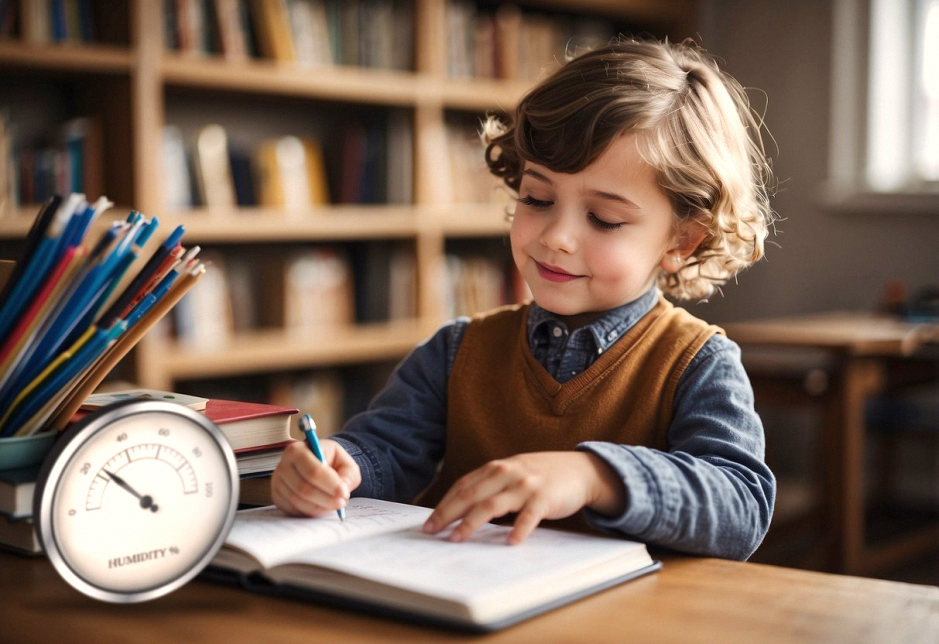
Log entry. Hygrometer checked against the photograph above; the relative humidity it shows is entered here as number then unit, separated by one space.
24 %
